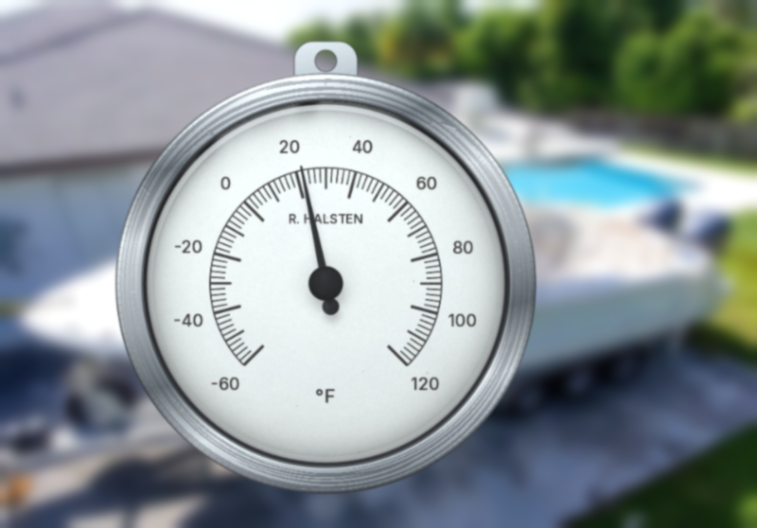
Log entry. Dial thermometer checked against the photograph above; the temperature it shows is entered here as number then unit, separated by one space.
22 °F
